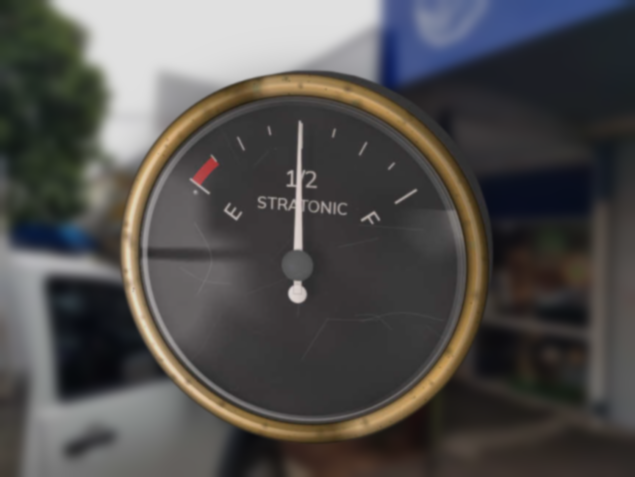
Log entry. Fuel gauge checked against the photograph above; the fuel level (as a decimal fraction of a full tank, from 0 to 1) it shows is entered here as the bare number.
0.5
